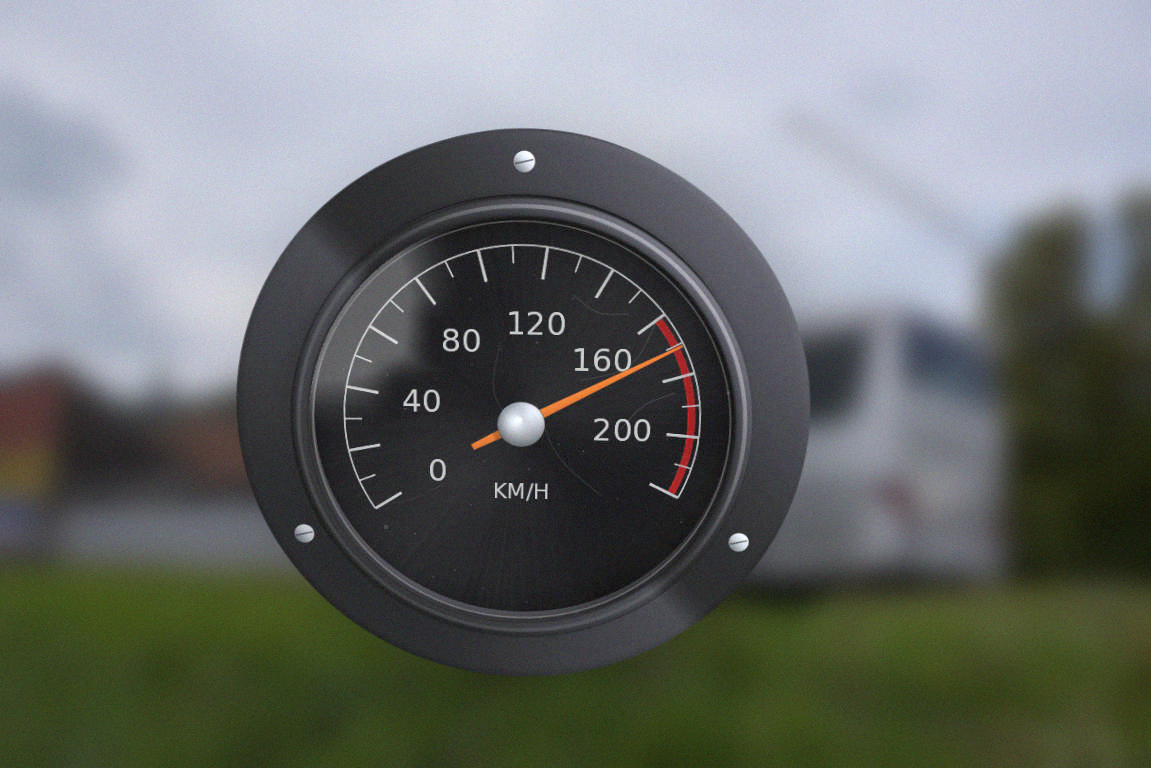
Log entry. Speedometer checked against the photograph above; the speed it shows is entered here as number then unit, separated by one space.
170 km/h
